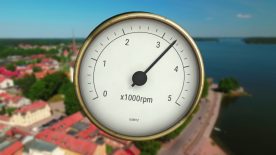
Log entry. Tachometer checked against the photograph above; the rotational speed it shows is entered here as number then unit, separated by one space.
3300 rpm
